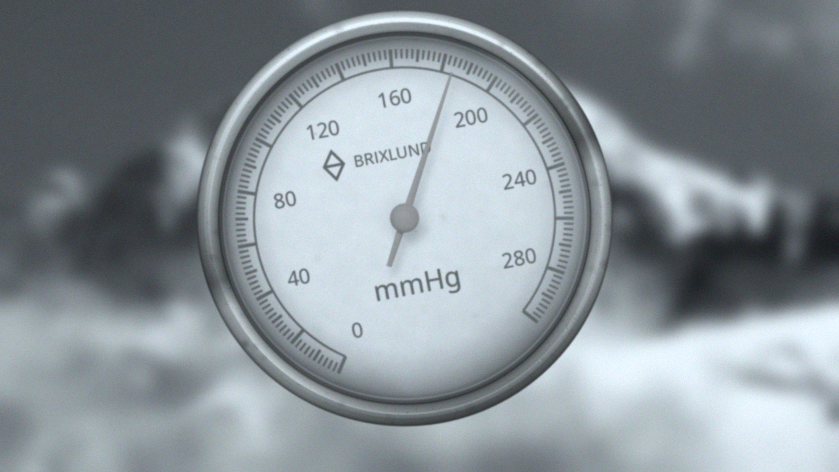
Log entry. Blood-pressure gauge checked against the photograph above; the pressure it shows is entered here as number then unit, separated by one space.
184 mmHg
